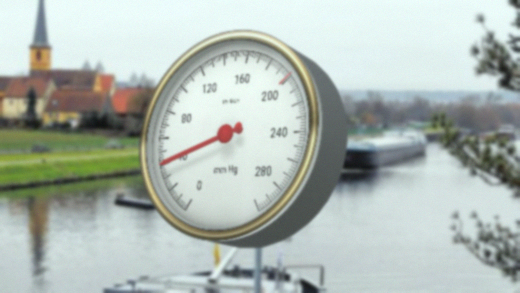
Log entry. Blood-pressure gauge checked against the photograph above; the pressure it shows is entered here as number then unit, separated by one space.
40 mmHg
